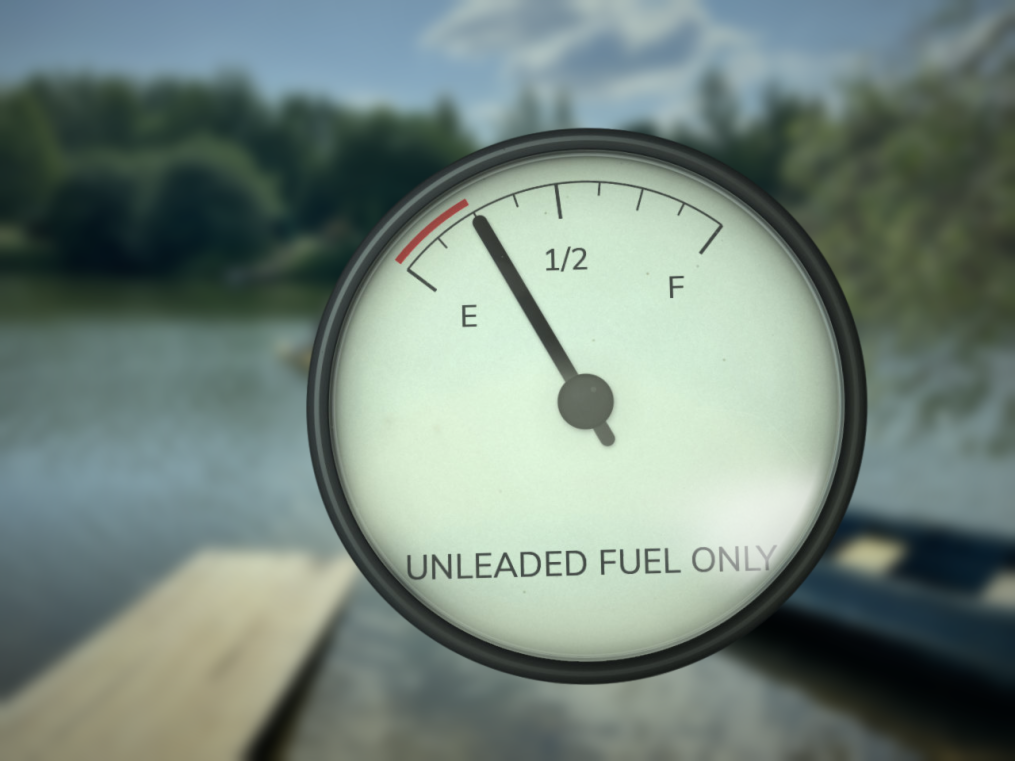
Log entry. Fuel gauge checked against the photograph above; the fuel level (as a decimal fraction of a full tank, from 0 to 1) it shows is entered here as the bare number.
0.25
